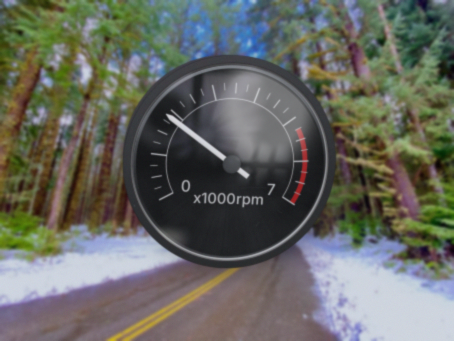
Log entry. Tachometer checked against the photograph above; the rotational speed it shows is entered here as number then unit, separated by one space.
1875 rpm
